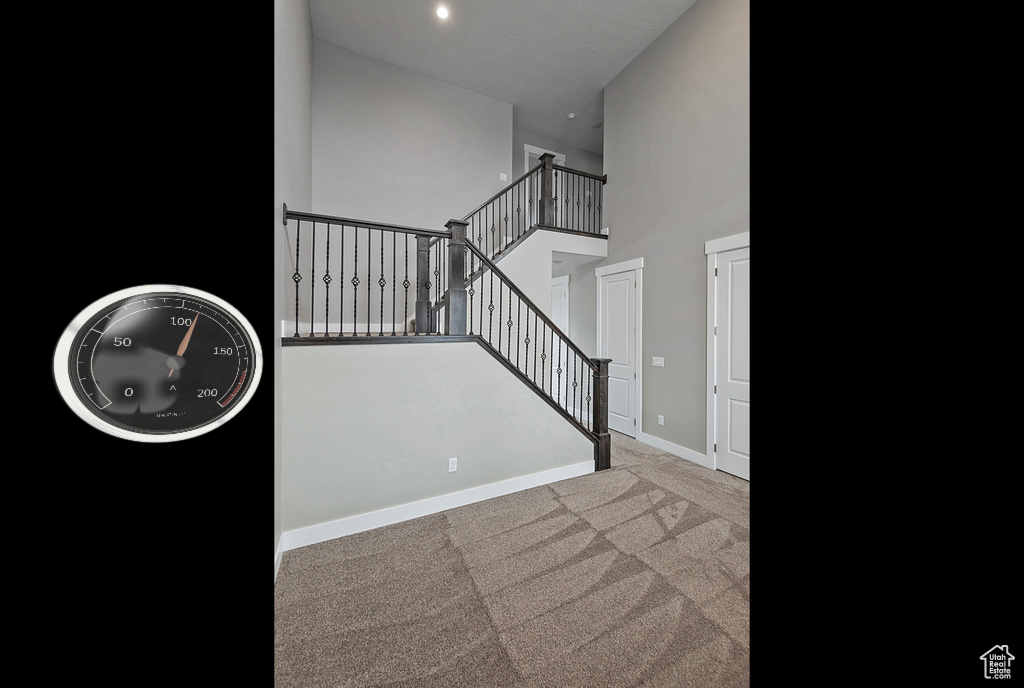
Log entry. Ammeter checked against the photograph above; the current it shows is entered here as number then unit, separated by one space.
110 A
